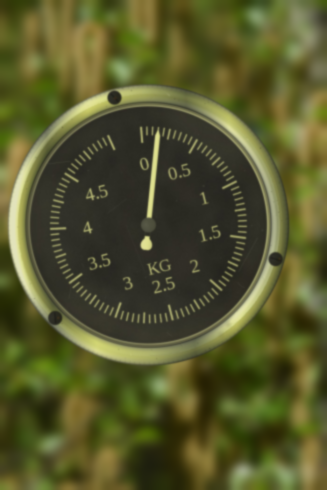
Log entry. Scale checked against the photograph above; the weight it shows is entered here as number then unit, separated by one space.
0.15 kg
